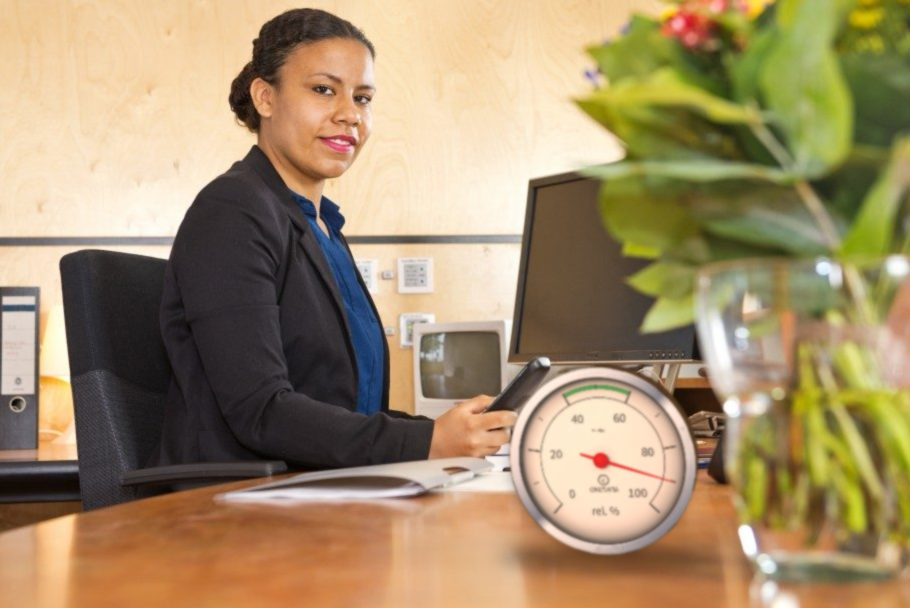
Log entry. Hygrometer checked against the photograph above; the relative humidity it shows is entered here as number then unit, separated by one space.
90 %
